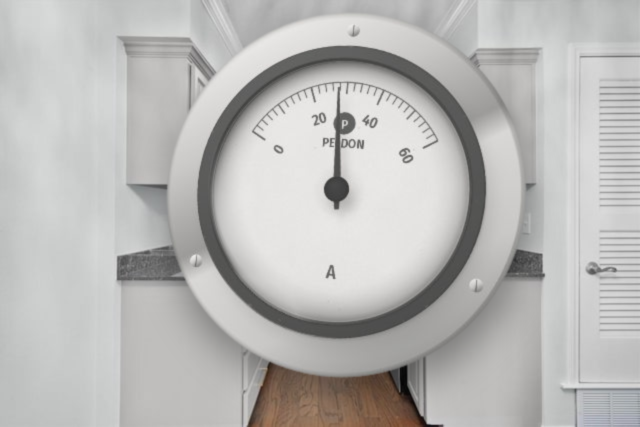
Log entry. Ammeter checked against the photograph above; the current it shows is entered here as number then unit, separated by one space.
28 A
